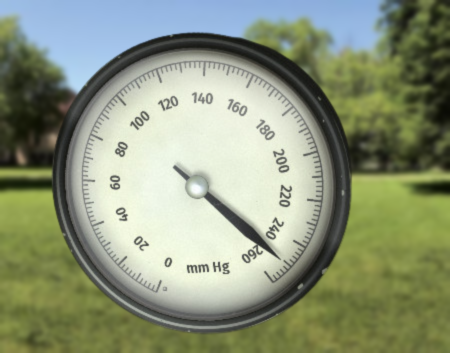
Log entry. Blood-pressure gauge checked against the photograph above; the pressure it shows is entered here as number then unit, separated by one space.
250 mmHg
